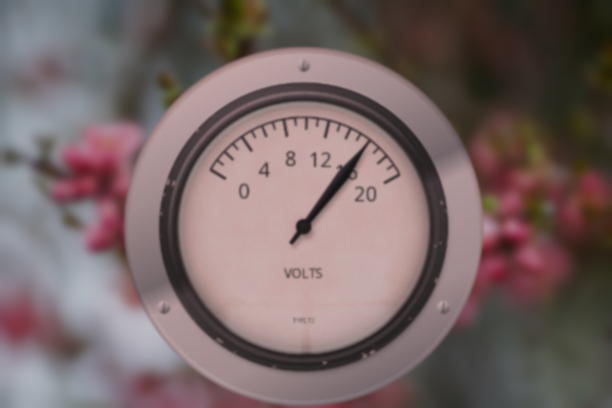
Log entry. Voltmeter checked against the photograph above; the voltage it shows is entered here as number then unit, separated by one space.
16 V
